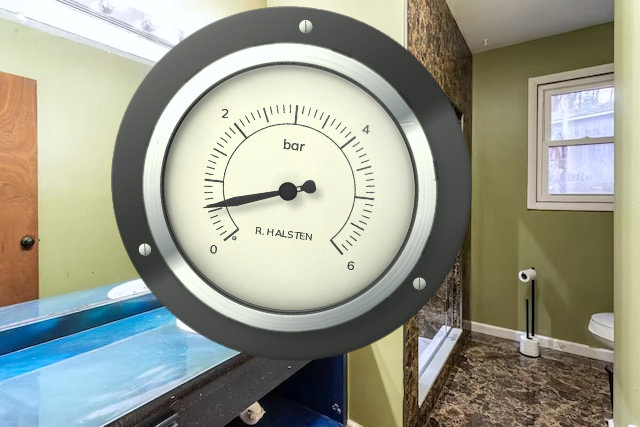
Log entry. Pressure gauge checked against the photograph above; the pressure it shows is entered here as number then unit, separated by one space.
0.6 bar
